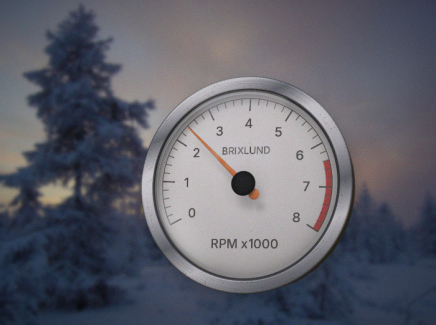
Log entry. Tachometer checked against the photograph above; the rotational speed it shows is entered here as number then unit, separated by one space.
2400 rpm
